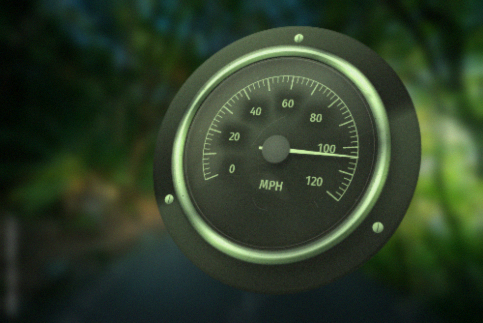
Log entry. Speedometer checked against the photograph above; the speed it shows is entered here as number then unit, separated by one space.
104 mph
